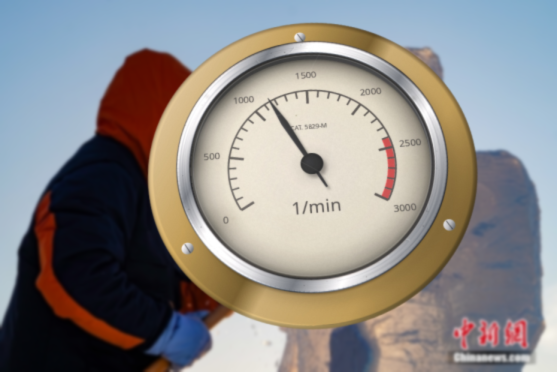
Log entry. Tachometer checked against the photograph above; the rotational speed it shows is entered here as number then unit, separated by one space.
1150 rpm
